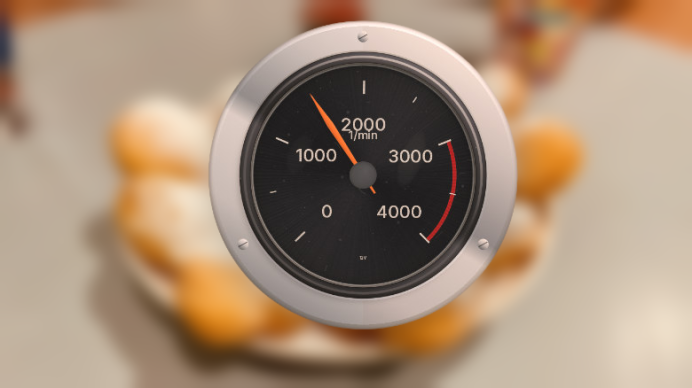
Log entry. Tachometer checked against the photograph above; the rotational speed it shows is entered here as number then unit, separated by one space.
1500 rpm
